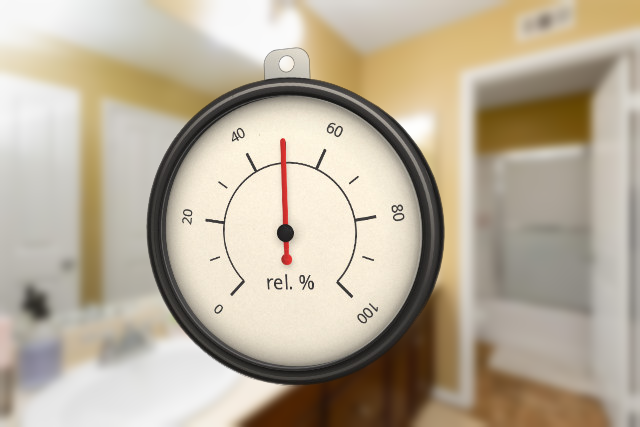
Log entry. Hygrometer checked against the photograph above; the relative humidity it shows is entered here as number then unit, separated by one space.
50 %
